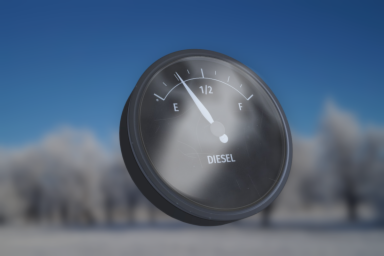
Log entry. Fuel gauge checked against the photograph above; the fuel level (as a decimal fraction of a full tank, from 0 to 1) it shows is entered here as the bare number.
0.25
